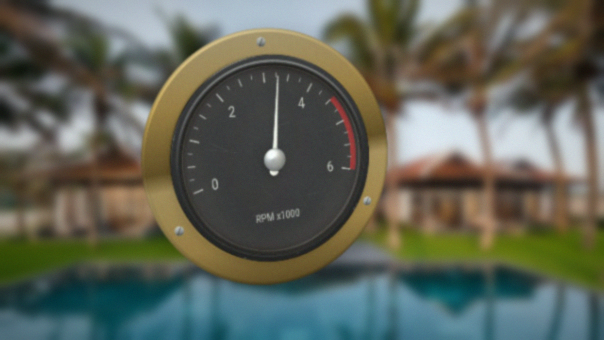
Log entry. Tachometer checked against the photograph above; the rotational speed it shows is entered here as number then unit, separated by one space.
3250 rpm
